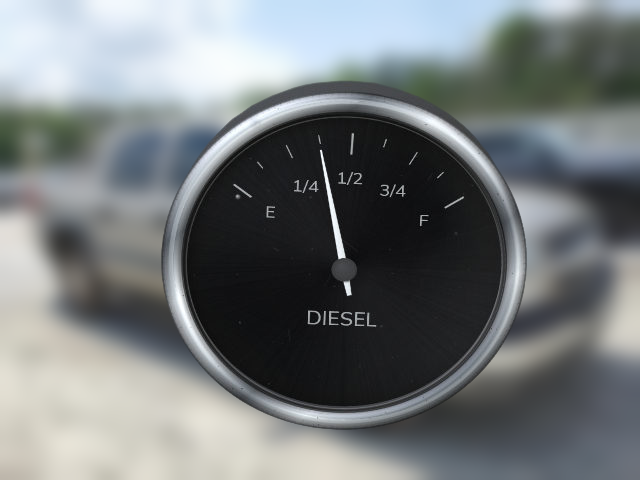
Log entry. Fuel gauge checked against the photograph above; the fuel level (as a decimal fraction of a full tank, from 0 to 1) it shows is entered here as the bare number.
0.375
